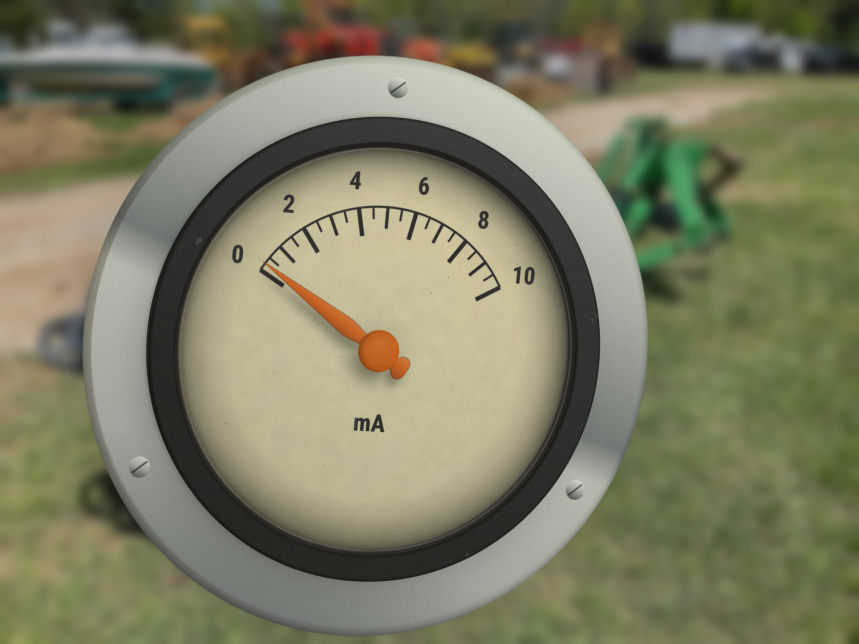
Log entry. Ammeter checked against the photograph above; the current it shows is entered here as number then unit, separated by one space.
0.25 mA
